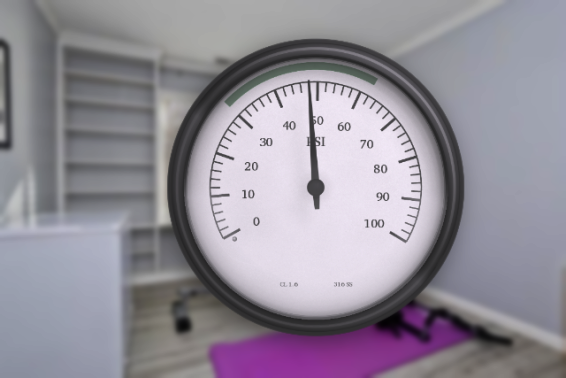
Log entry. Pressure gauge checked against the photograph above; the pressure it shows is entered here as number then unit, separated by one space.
48 psi
